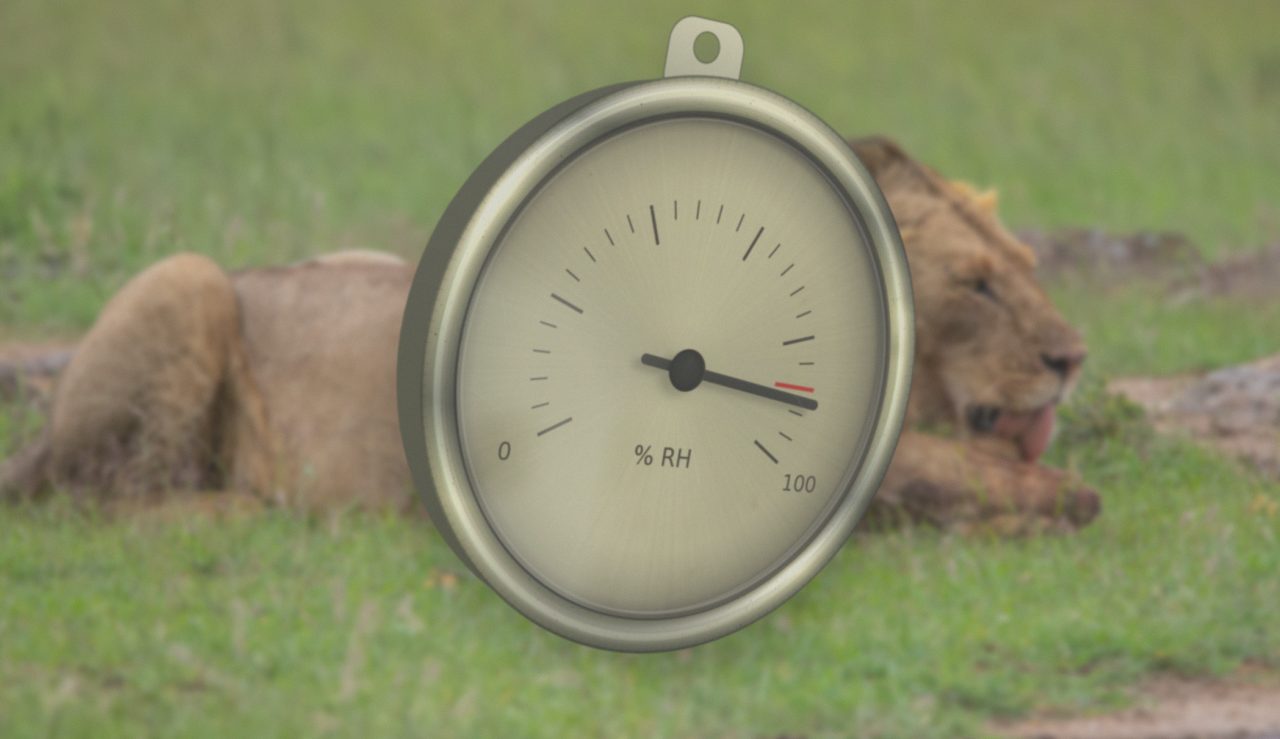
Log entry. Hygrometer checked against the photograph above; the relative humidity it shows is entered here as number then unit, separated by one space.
90 %
